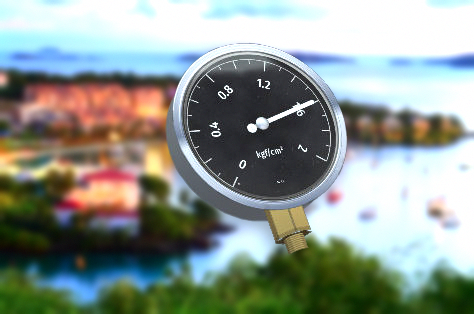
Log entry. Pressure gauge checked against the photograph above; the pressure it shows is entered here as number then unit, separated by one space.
1.6 kg/cm²
